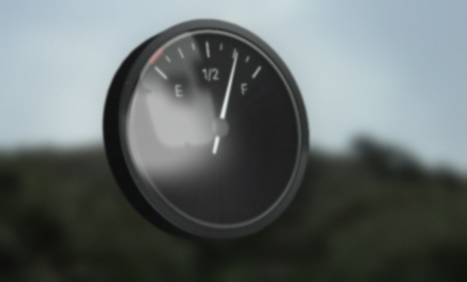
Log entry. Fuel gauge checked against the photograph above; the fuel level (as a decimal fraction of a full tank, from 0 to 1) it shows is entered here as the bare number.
0.75
